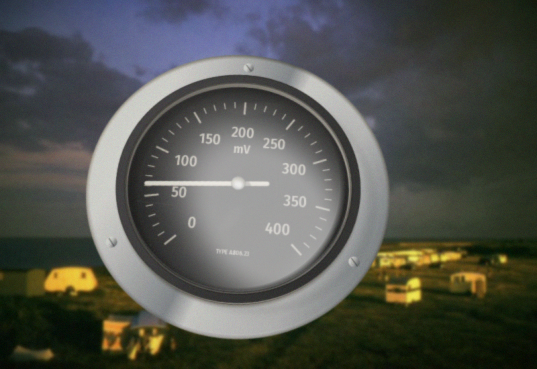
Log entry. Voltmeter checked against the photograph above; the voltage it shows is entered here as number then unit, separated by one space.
60 mV
